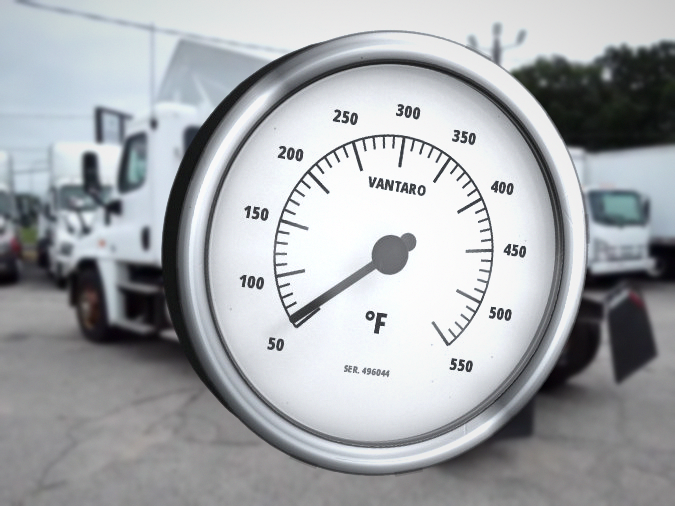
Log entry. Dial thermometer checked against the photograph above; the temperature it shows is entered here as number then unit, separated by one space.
60 °F
